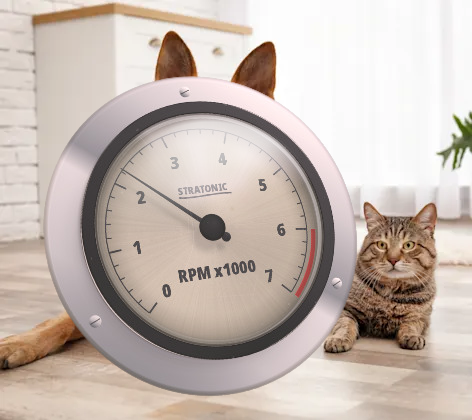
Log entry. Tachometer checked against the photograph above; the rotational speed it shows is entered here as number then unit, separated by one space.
2200 rpm
